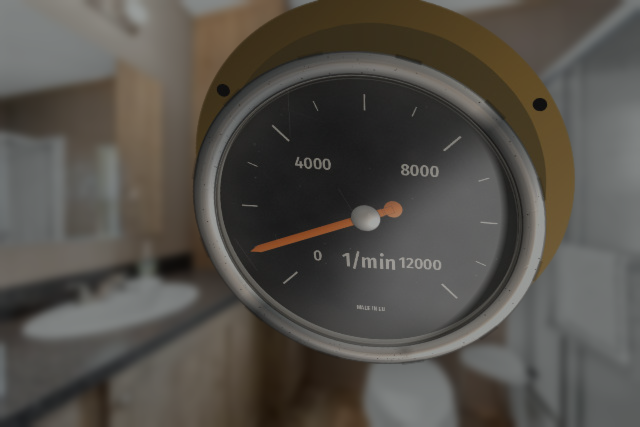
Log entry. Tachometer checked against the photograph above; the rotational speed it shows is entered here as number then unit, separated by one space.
1000 rpm
